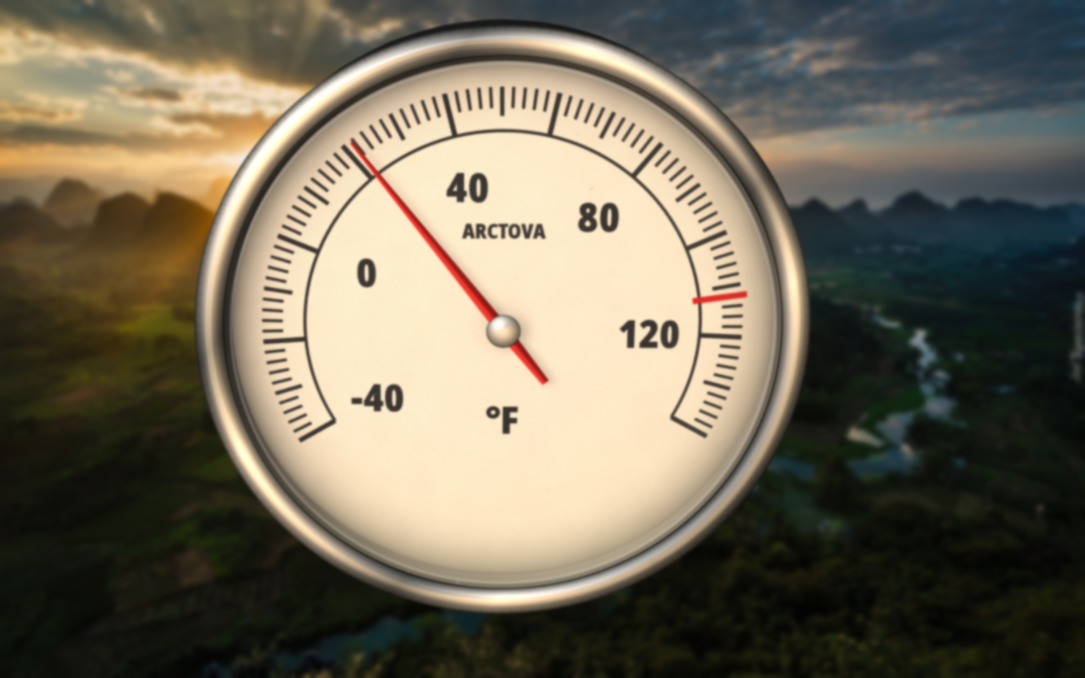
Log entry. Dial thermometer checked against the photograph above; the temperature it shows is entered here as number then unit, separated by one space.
22 °F
